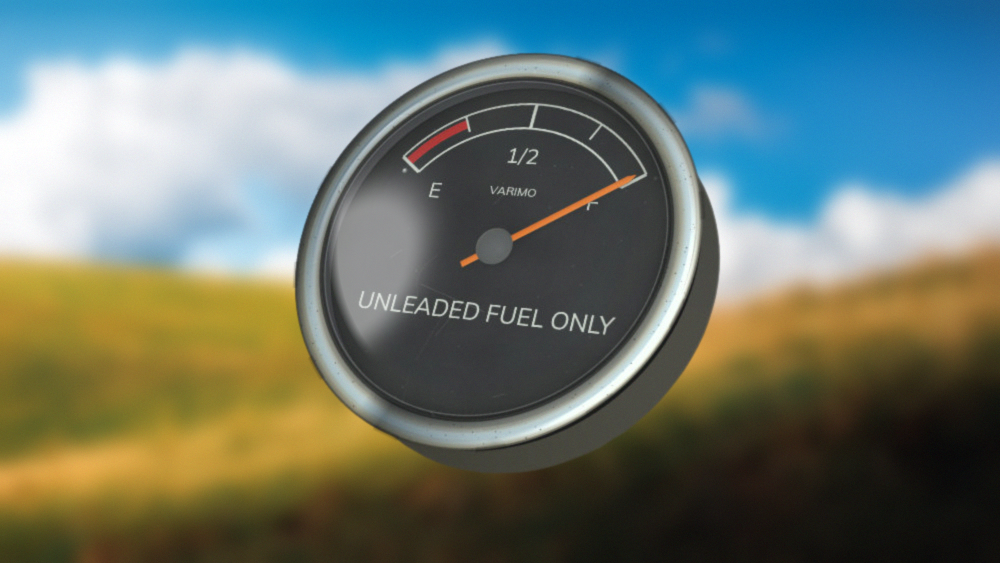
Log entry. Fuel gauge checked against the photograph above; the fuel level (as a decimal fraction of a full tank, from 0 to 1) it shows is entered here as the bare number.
1
